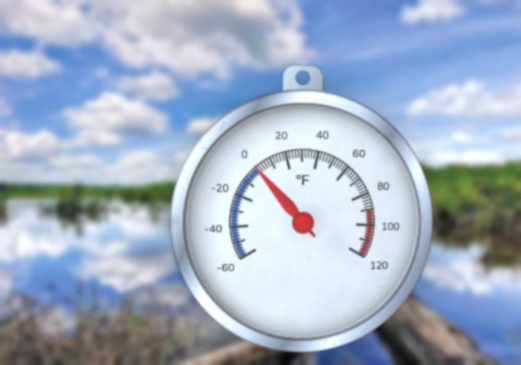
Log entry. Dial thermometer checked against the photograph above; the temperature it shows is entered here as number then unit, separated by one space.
0 °F
